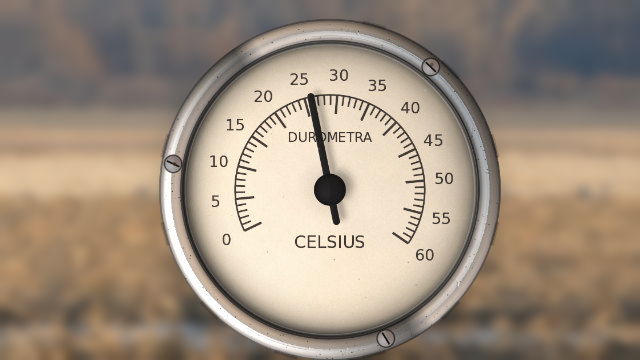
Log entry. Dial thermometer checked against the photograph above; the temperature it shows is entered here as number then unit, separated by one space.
26 °C
